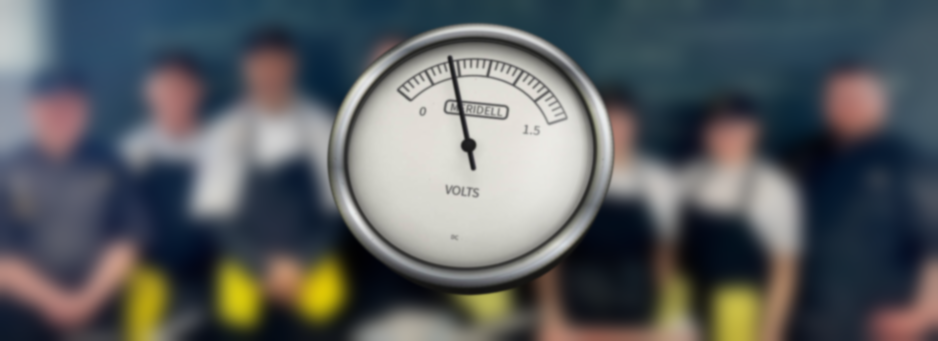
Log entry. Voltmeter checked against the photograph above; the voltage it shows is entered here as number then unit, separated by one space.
0.45 V
